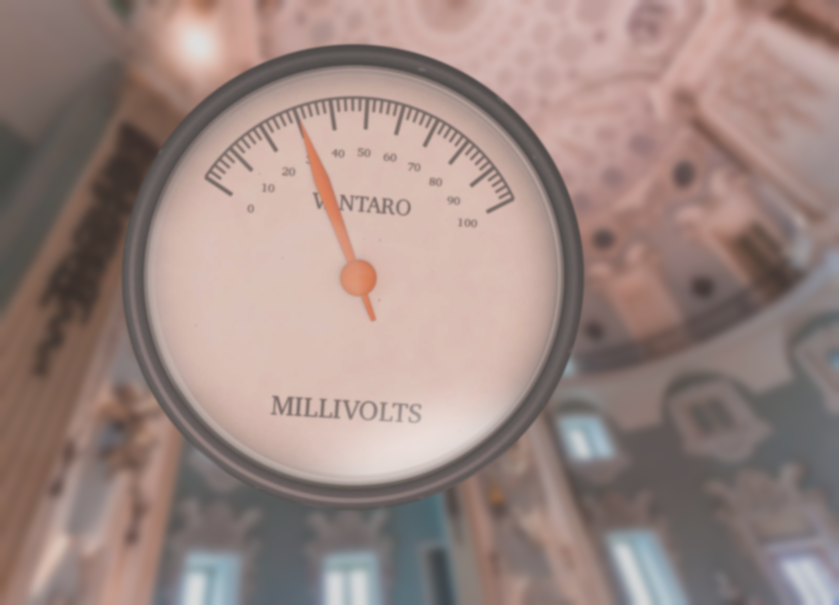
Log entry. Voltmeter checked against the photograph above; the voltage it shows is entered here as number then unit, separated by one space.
30 mV
